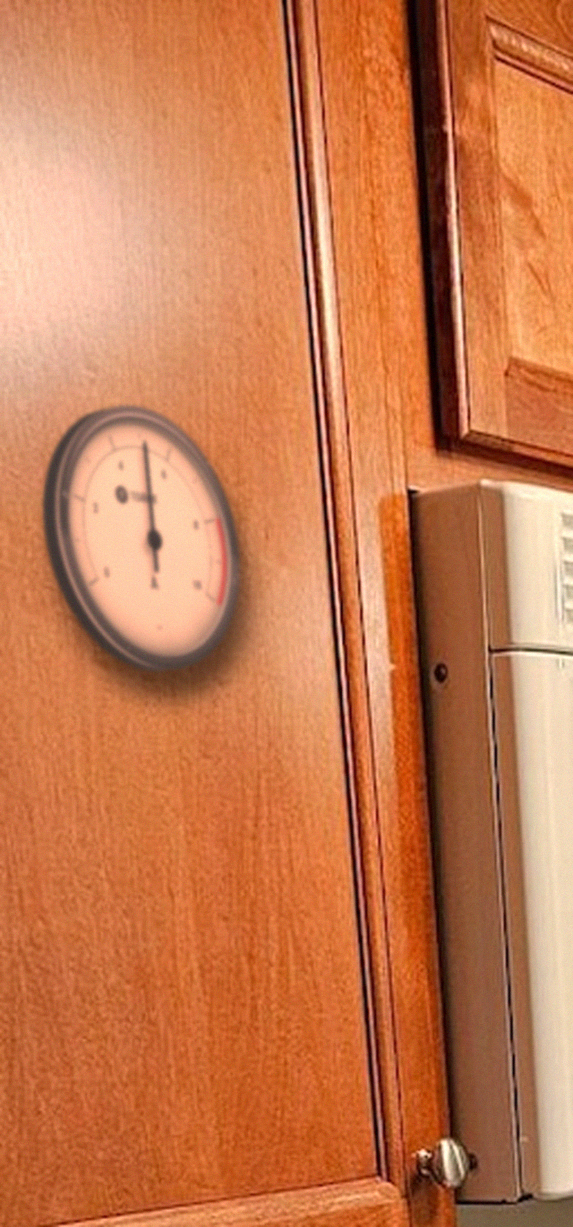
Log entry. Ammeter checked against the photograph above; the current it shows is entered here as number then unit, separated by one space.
5 A
